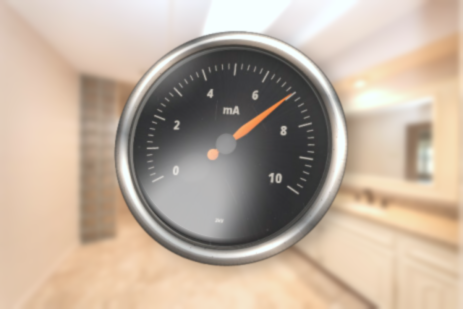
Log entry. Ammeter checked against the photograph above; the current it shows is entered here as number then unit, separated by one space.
7 mA
